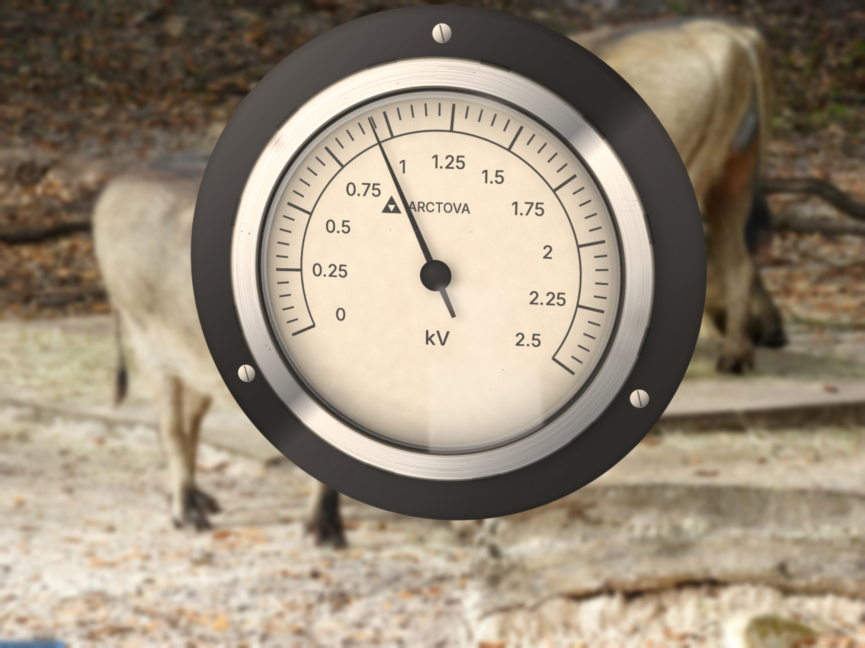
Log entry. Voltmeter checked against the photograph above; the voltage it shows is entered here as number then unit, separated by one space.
0.95 kV
